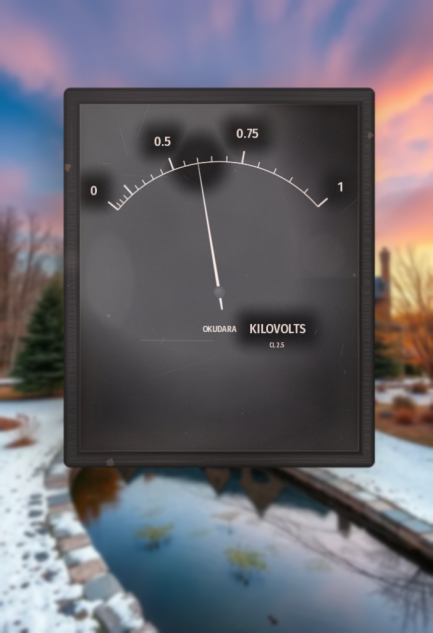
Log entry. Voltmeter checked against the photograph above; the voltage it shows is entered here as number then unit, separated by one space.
0.6 kV
